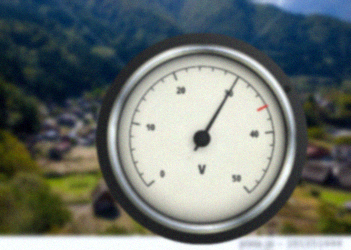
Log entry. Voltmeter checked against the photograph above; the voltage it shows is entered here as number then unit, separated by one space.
30 V
